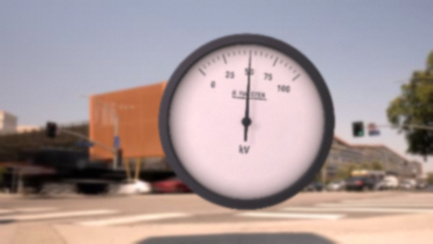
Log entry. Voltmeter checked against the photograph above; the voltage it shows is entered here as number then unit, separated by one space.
50 kV
